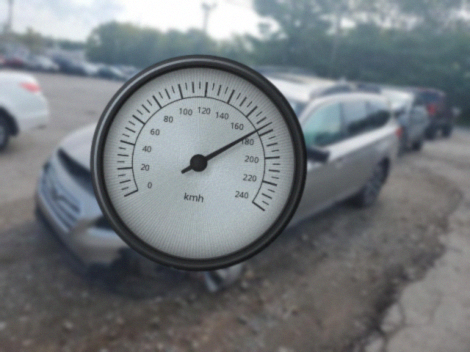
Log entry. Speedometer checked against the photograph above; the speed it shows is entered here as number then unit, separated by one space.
175 km/h
